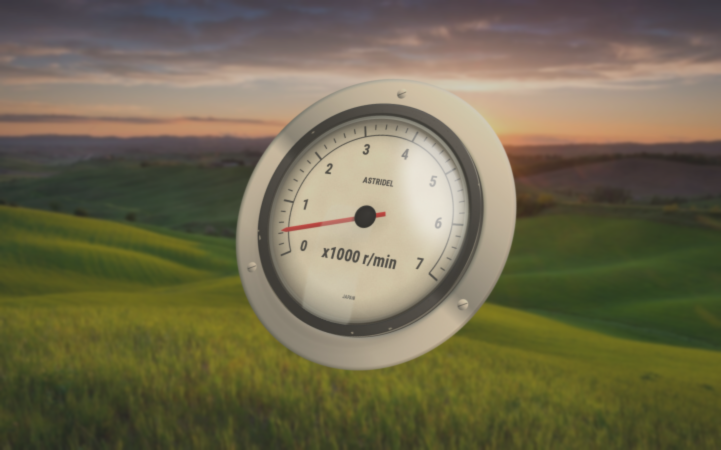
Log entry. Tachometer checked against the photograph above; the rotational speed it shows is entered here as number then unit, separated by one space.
400 rpm
